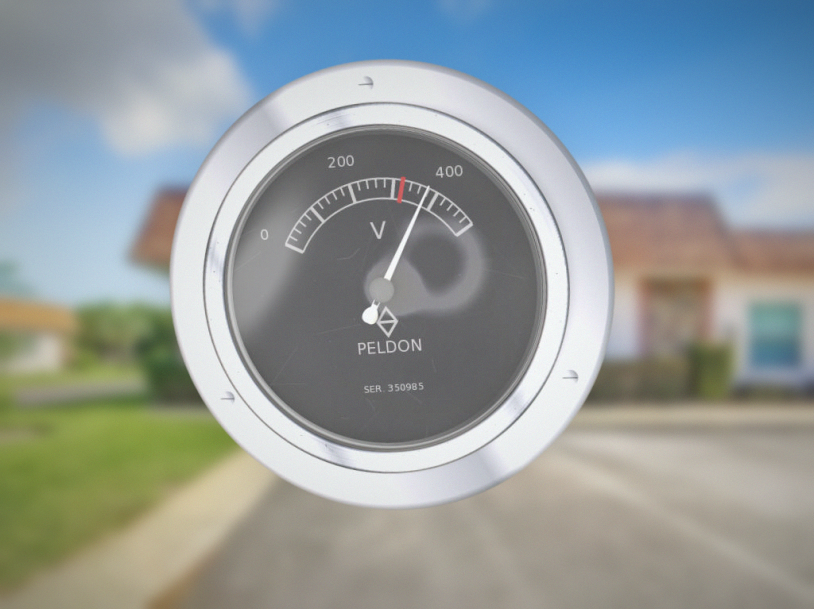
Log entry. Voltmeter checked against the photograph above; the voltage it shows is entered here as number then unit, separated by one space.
380 V
